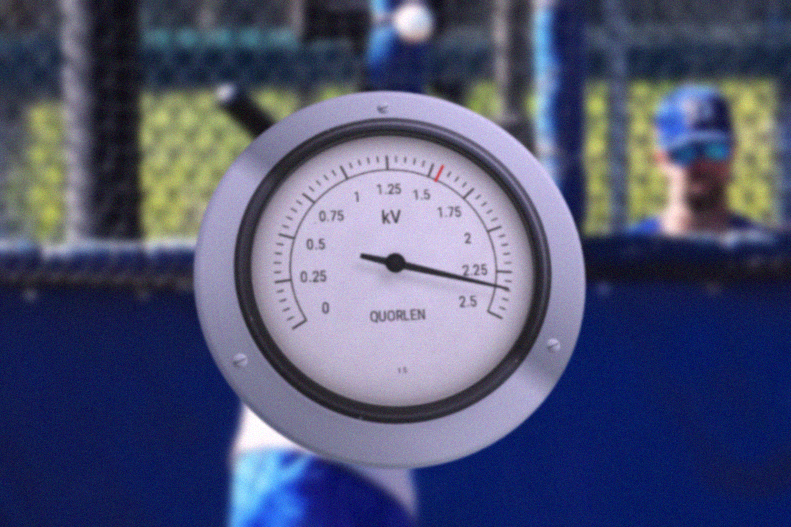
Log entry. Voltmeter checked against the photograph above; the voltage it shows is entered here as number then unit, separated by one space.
2.35 kV
